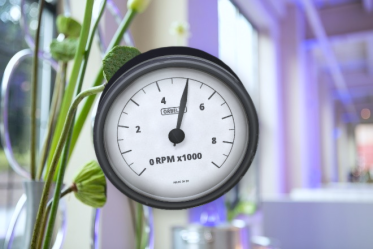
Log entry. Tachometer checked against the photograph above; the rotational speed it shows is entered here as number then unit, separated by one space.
5000 rpm
